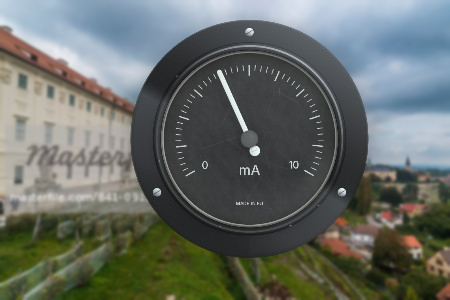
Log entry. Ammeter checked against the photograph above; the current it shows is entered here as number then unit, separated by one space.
4 mA
